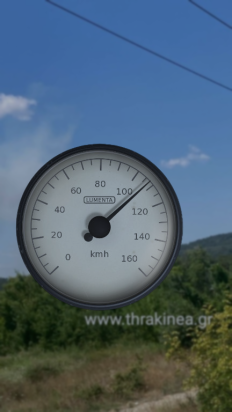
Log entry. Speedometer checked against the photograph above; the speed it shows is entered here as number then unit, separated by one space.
107.5 km/h
